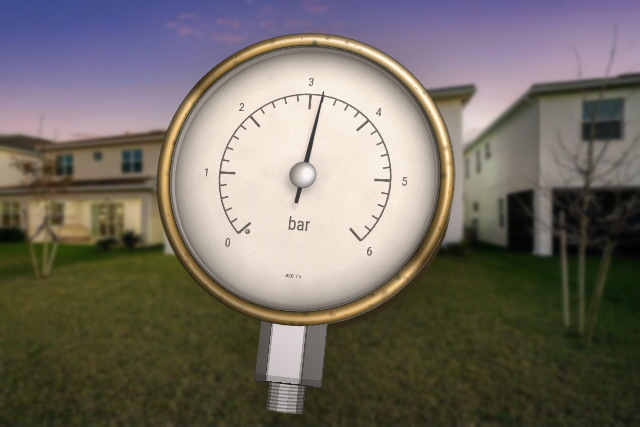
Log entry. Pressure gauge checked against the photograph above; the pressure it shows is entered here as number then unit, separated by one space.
3.2 bar
